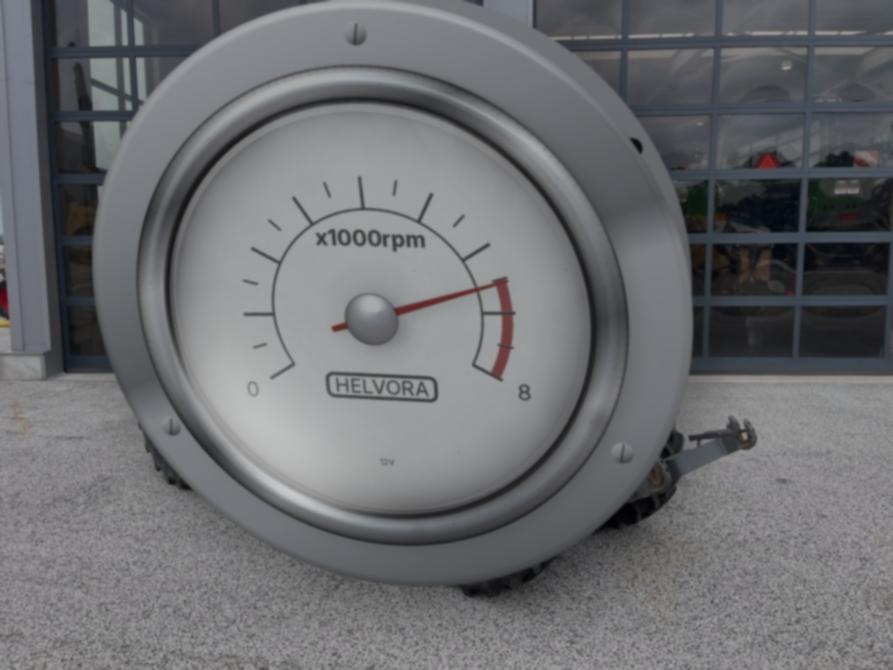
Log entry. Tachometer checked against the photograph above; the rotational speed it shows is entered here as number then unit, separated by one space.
6500 rpm
